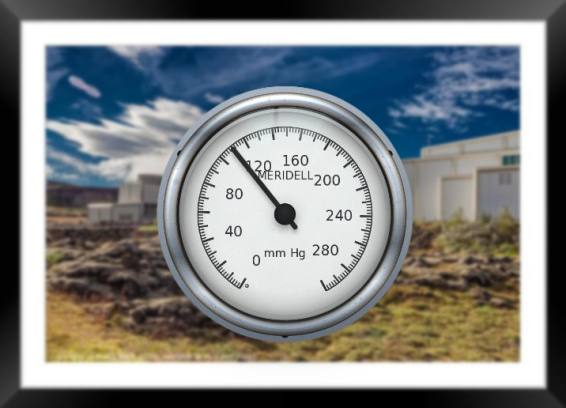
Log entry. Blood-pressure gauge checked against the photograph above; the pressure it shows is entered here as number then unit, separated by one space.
110 mmHg
